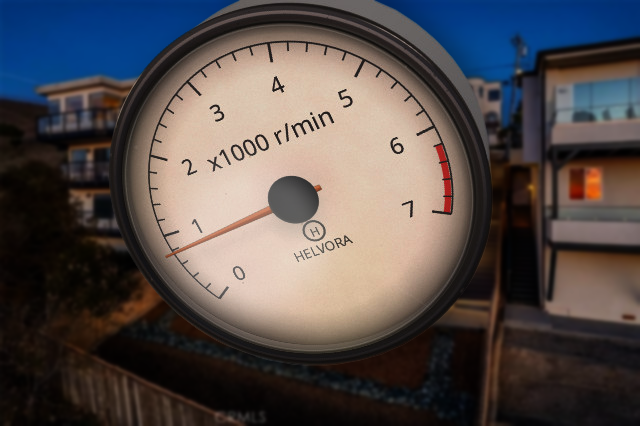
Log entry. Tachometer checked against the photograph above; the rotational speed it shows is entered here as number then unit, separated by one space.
800 rpm
